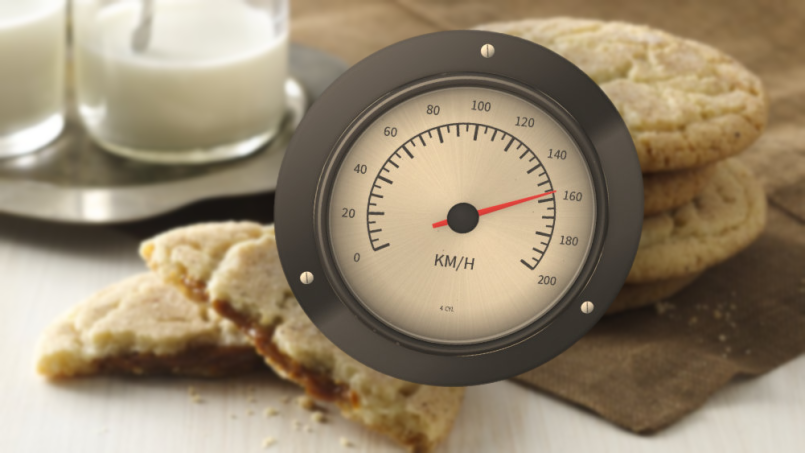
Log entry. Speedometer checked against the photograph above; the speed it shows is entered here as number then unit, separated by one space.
155 km/h
